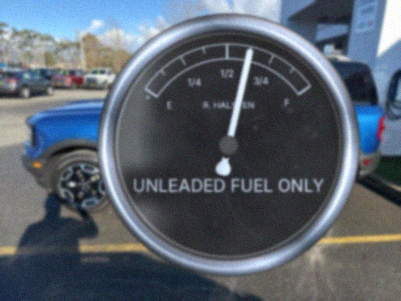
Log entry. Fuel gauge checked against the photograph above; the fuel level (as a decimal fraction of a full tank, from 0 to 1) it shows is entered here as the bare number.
0.625
